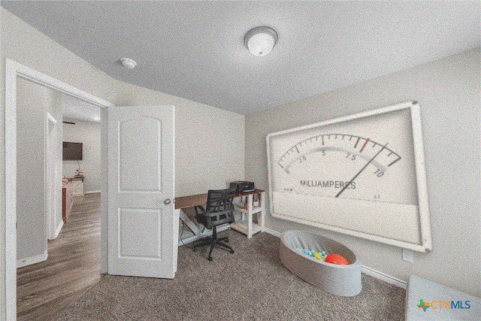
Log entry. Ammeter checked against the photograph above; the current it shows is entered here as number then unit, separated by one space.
9 mA
